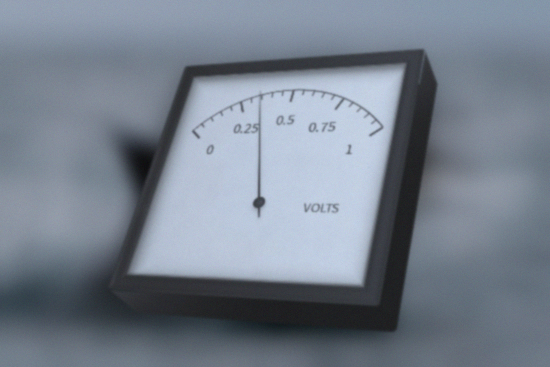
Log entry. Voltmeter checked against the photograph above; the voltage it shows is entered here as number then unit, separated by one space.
0.35 V
